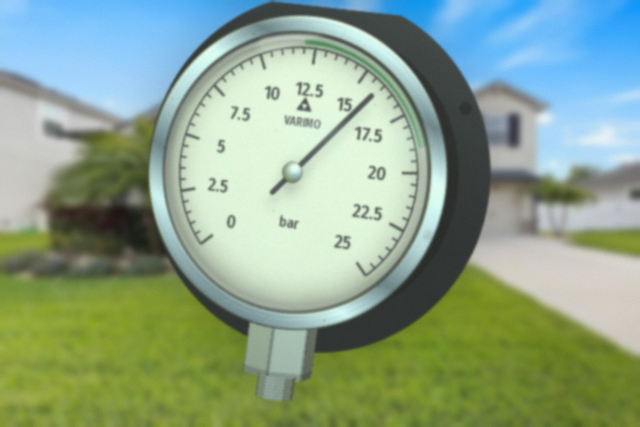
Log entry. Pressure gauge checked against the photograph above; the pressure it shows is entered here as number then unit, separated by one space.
16 bar
